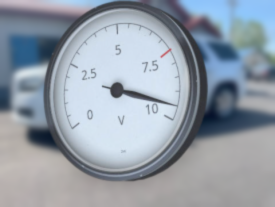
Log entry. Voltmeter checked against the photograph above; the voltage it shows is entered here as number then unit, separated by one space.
9.5 V
